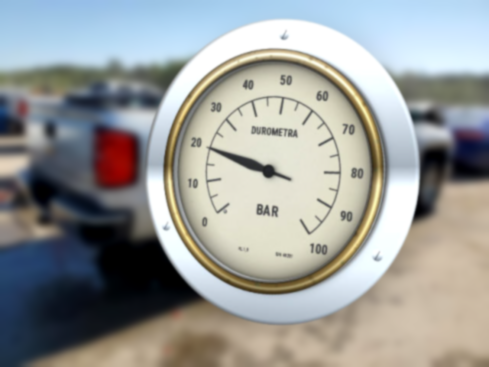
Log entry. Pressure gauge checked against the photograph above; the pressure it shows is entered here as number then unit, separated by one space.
20 bar
